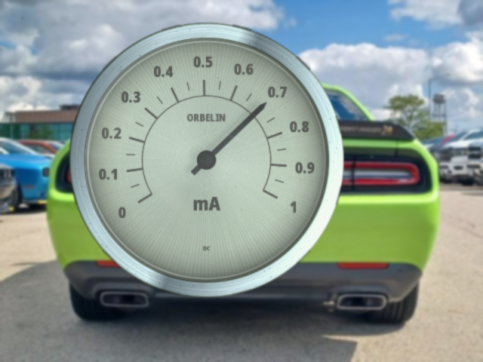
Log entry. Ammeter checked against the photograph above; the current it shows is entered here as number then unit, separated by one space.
0.7 mA
